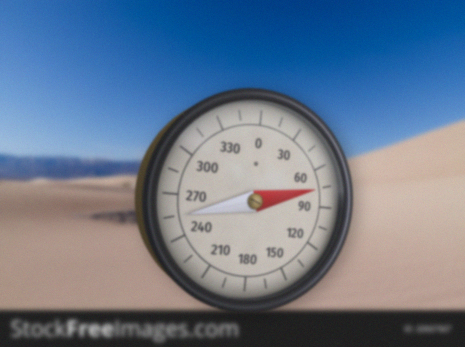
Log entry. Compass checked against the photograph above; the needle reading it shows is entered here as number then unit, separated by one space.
75 °
